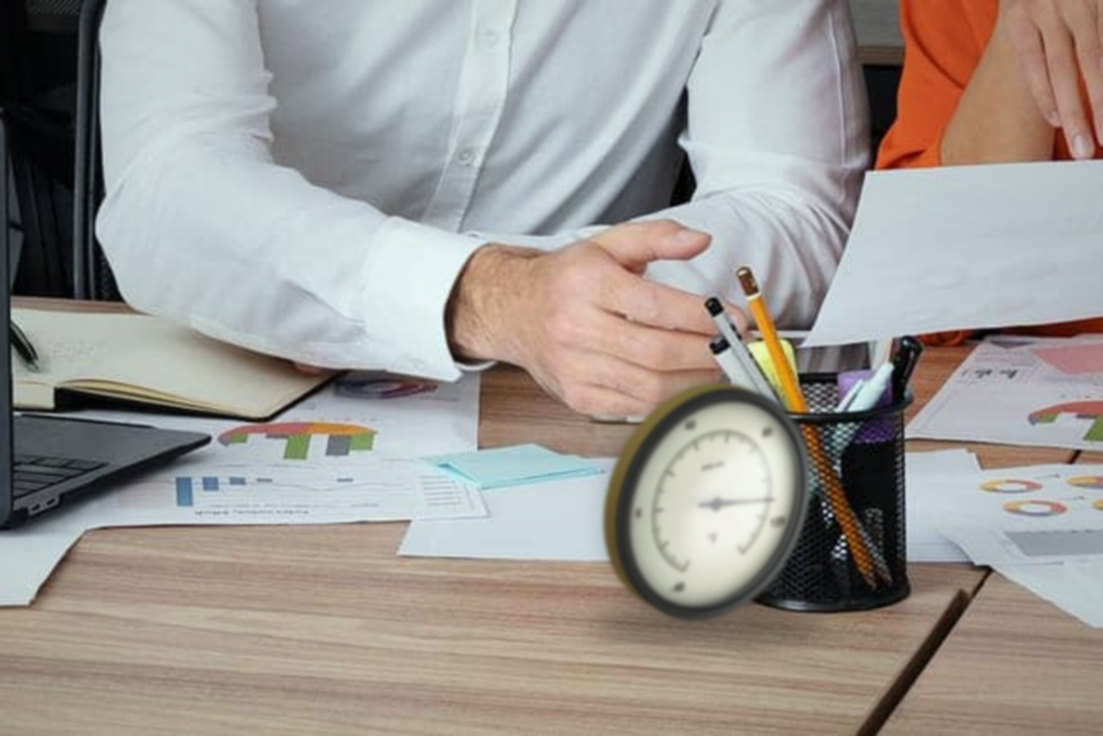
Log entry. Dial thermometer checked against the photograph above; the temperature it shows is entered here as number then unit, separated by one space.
110 °F
